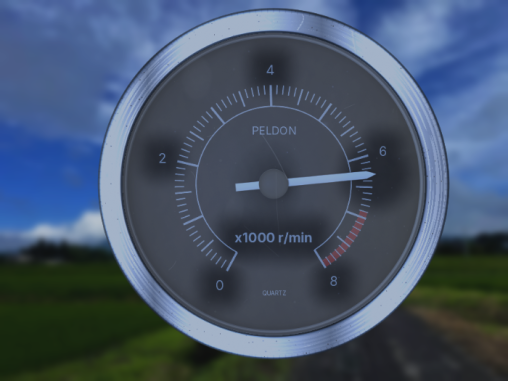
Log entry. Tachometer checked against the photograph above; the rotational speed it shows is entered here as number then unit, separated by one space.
6300 rpm
